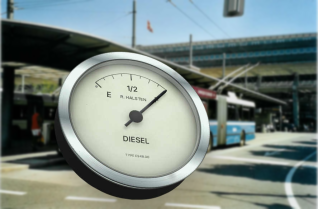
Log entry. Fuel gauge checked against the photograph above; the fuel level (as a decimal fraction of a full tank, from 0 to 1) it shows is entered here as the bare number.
1
